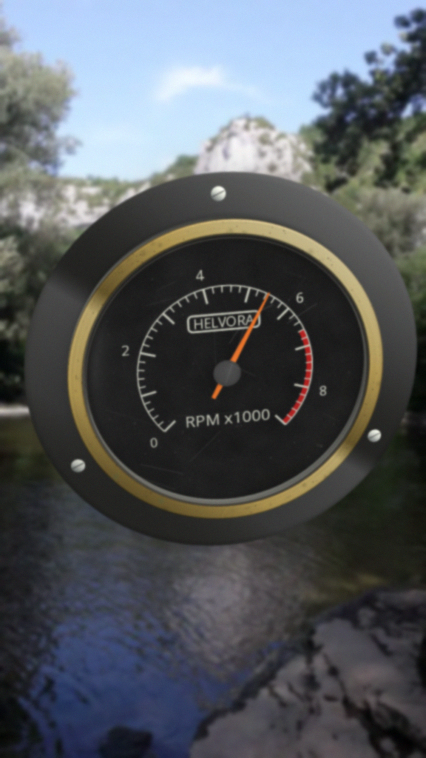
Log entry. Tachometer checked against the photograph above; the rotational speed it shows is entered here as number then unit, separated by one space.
5400 rpm
